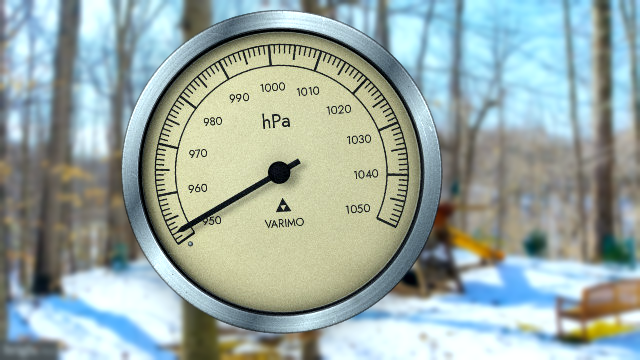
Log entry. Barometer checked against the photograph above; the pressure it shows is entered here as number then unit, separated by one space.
952 hPa
